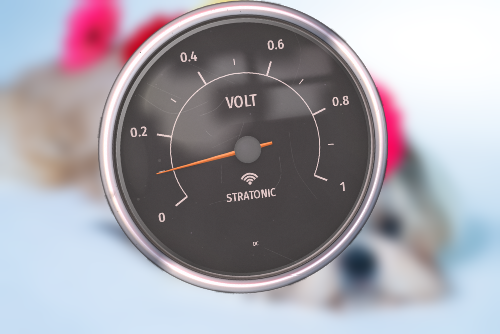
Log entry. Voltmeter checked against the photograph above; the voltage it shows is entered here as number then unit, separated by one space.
0.1 V
